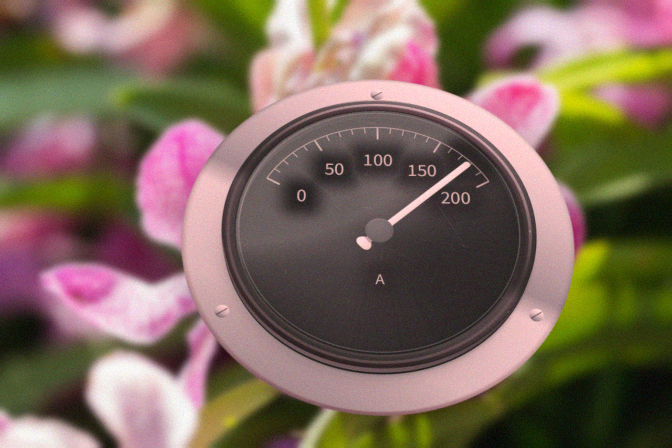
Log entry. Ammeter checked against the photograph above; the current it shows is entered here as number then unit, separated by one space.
180 A
